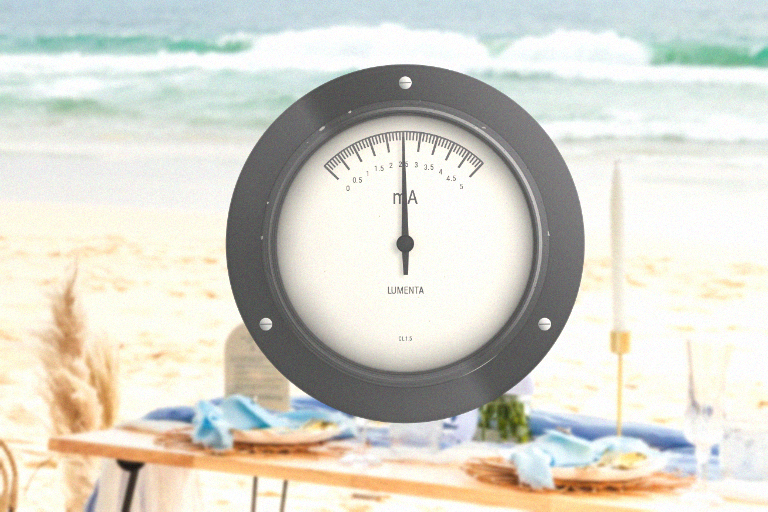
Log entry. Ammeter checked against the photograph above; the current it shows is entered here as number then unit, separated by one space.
2.5 mA
